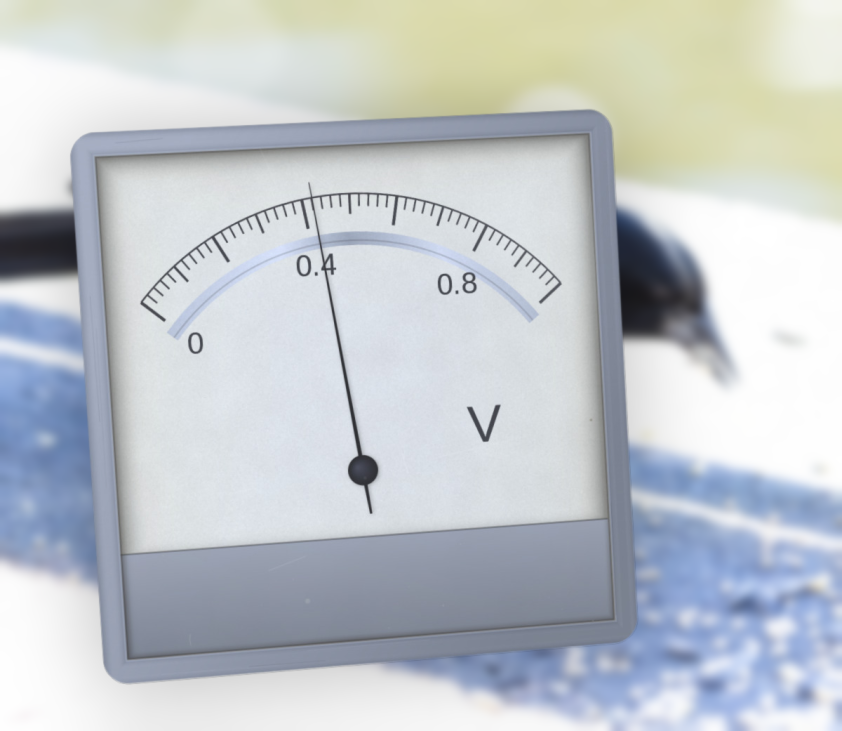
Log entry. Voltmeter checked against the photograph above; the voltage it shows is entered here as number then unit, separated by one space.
0.42 V
